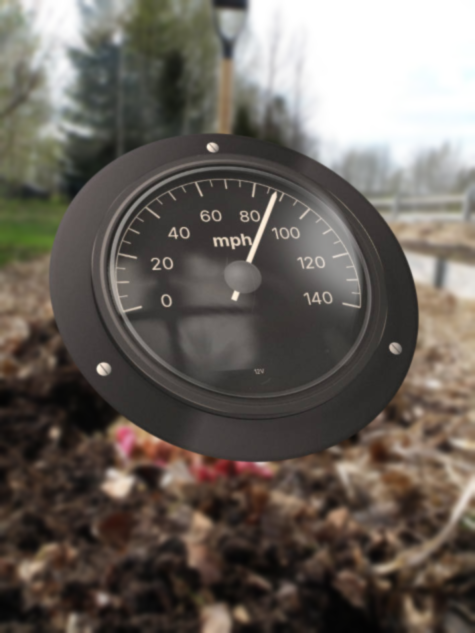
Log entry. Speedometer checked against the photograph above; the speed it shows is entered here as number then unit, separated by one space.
87.5 mph
